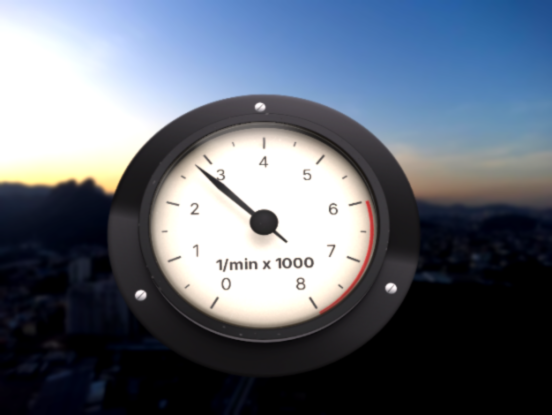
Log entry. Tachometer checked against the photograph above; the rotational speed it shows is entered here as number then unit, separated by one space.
2750 rpm
